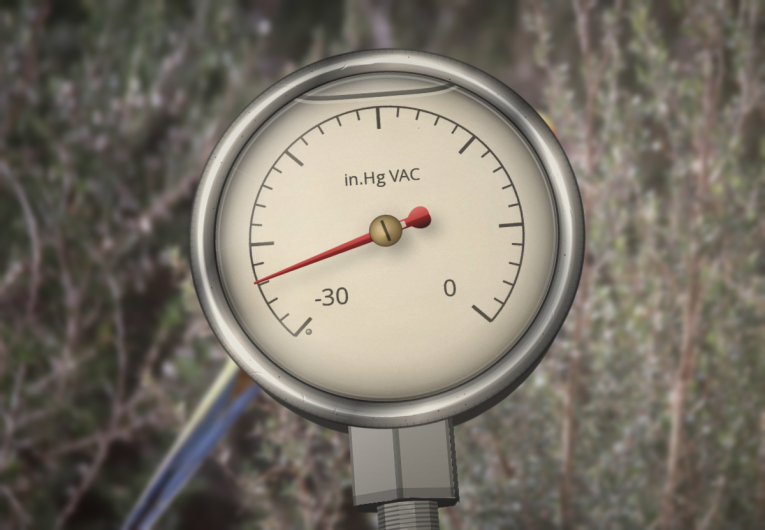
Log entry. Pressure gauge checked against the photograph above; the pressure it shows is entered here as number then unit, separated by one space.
-27 inHg
